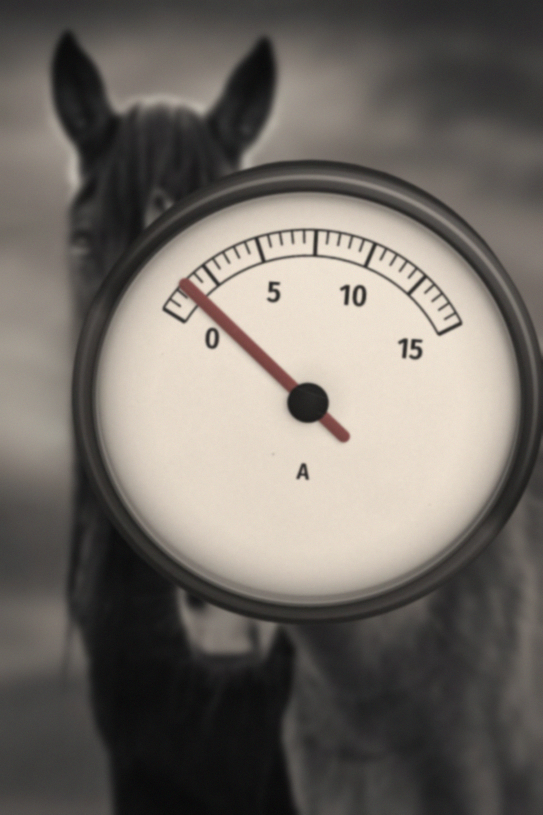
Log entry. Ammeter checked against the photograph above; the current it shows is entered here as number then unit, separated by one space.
1.5 A
